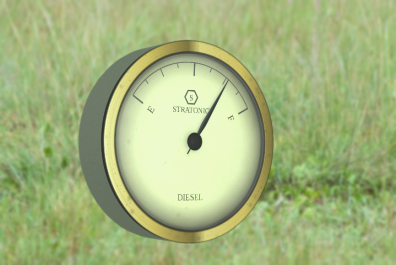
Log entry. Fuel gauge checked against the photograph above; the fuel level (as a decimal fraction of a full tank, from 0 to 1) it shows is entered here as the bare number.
0.75
